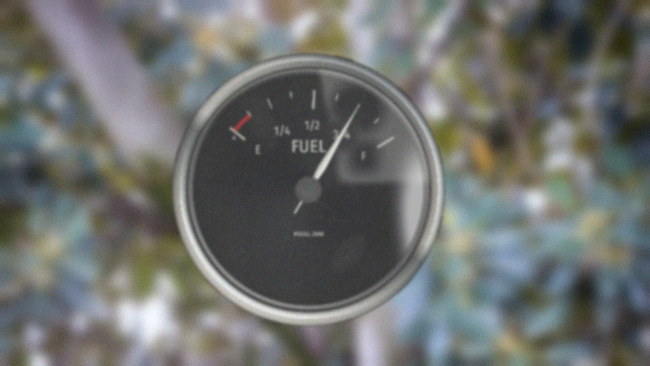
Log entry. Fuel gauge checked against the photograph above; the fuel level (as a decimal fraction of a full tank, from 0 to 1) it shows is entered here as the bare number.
0.75
